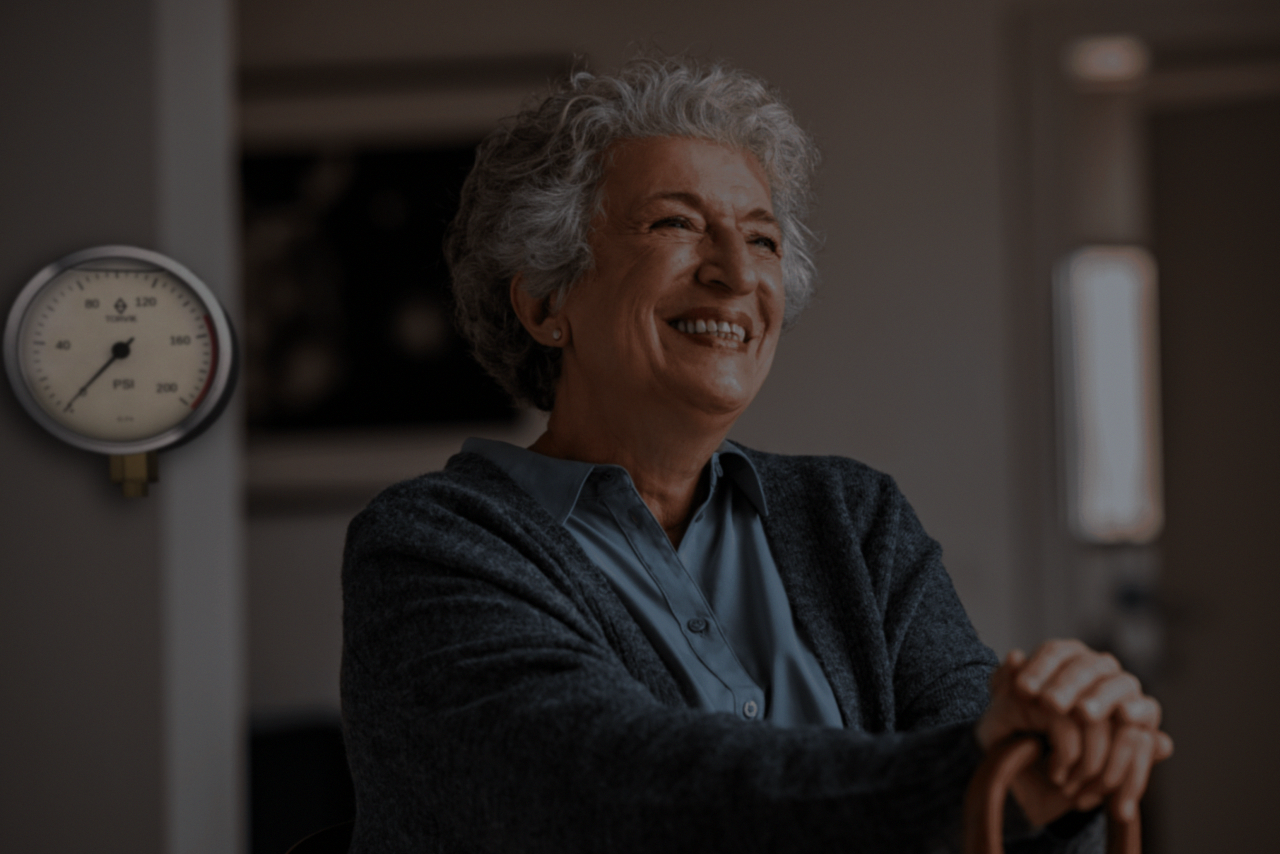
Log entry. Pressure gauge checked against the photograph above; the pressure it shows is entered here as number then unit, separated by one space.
0 psi
